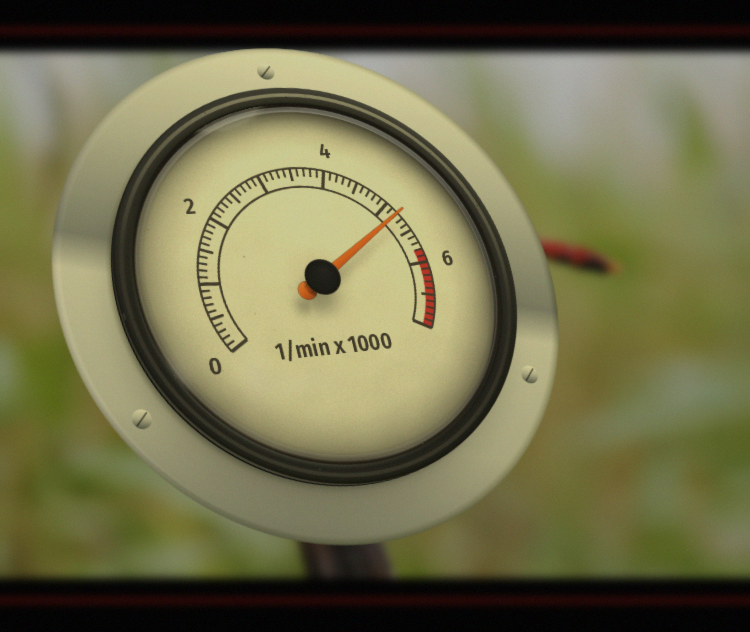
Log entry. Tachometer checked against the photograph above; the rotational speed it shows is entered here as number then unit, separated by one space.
5200 rpm
